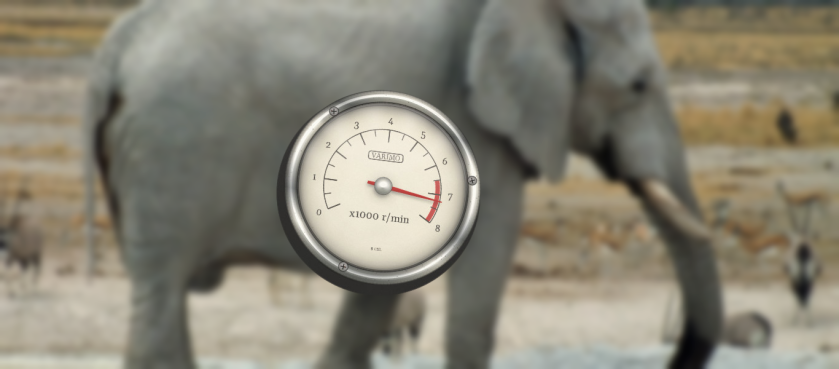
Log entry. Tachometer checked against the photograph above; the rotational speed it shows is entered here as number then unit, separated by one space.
7250 rpm
